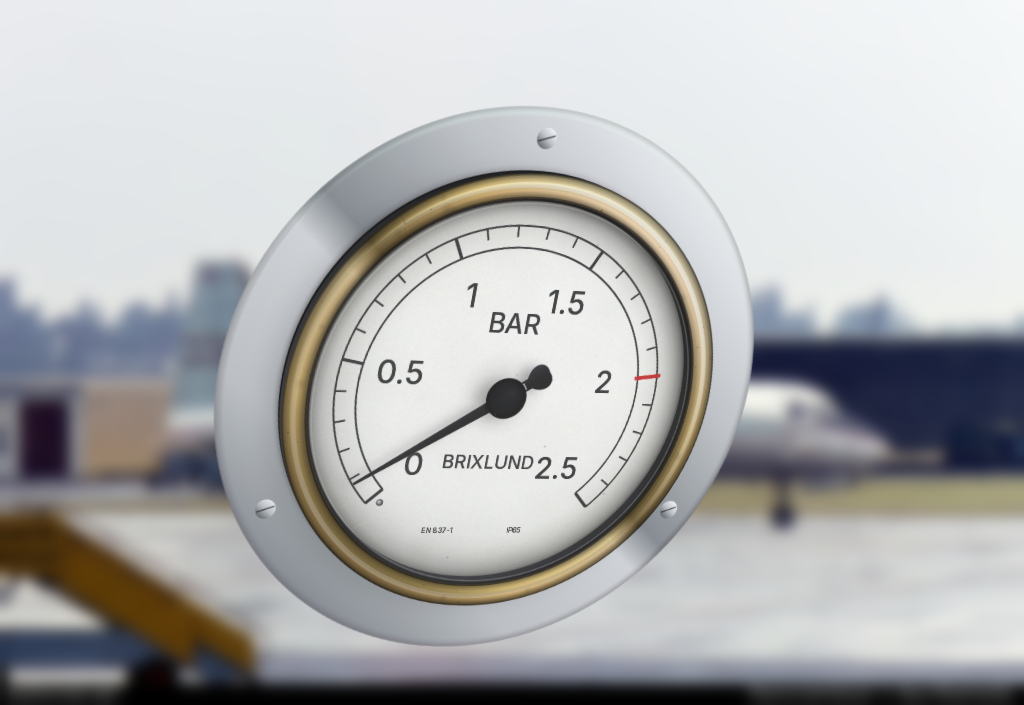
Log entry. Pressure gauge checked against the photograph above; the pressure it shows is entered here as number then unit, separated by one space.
0.1 bar
